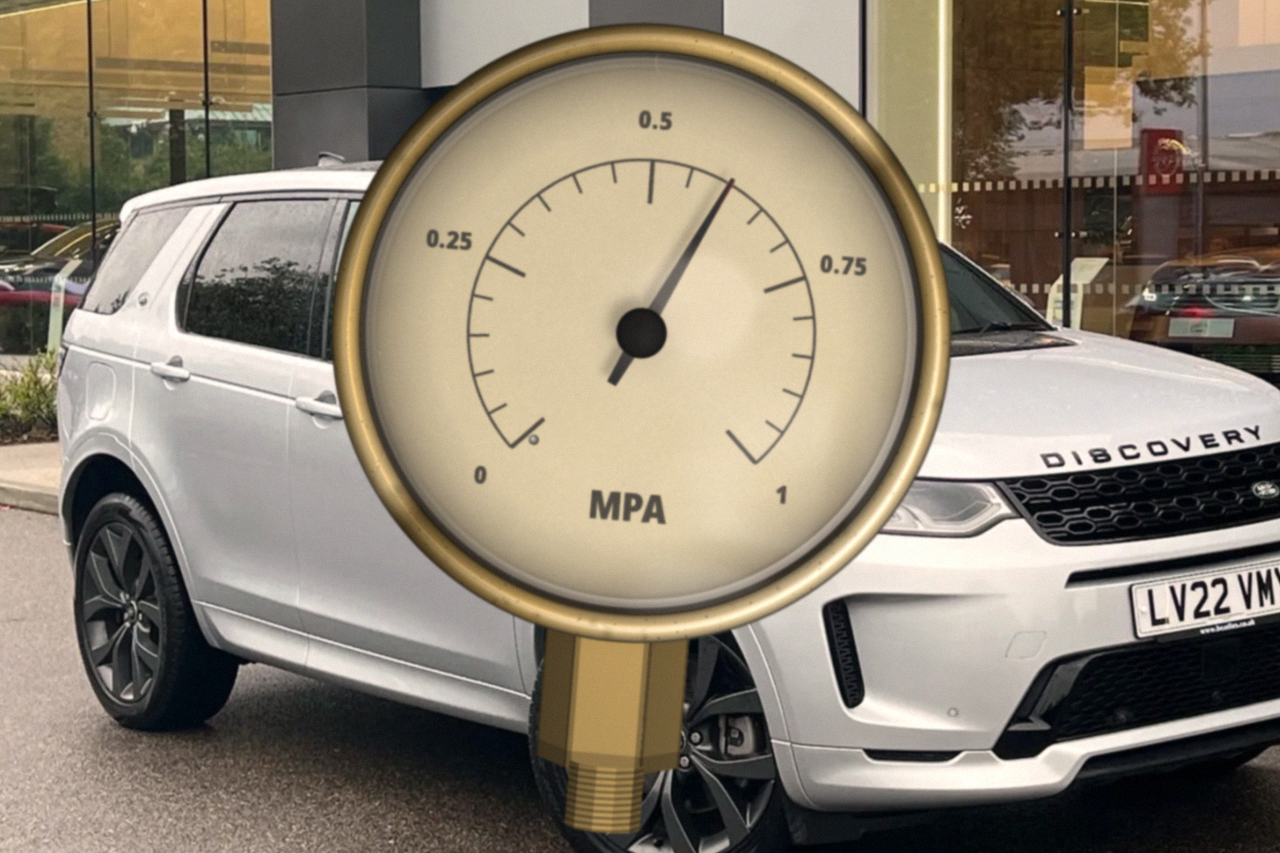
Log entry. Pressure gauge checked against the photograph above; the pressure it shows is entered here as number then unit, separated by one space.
0.6 MPa
